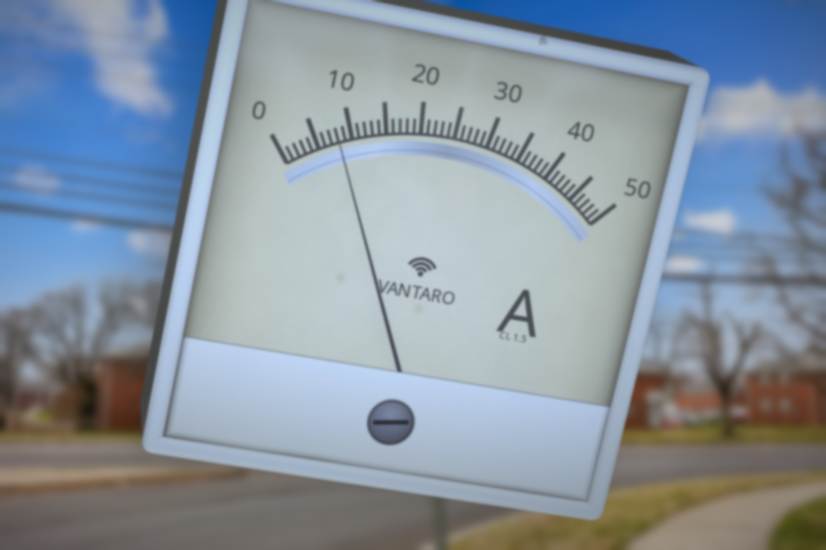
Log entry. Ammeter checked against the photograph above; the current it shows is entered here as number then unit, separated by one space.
8 A
